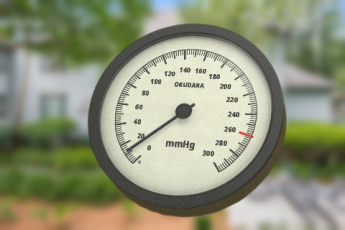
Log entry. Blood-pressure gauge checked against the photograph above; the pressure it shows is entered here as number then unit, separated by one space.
10 mmHg
